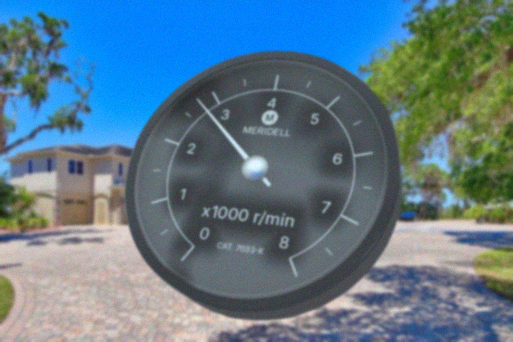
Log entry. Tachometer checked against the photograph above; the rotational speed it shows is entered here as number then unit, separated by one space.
2750 rpm
